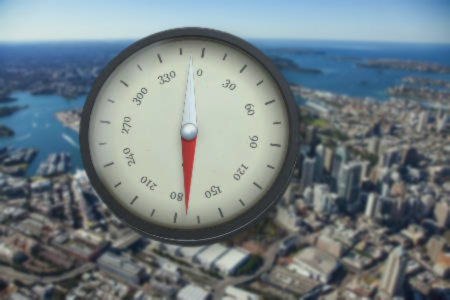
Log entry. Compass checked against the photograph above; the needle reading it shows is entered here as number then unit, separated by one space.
172.5 °
